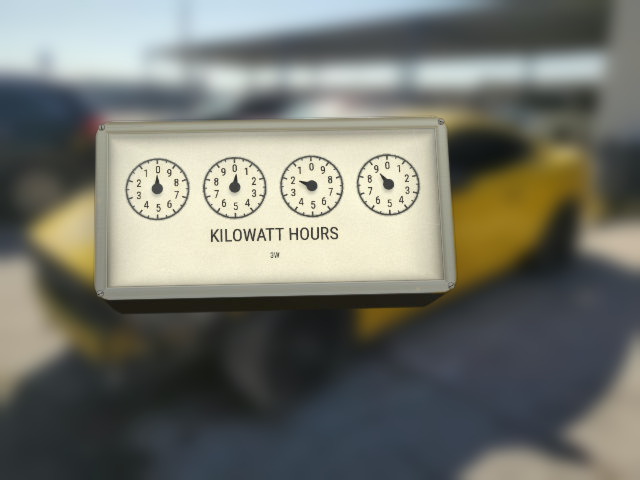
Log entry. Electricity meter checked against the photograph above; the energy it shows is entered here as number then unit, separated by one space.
19 kWh
